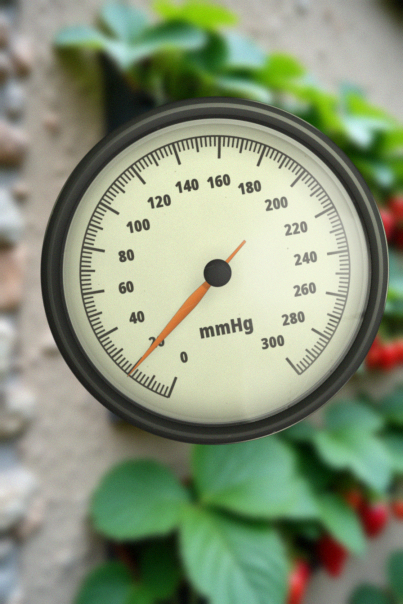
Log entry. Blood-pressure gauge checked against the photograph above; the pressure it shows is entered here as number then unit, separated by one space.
20 mmHg
